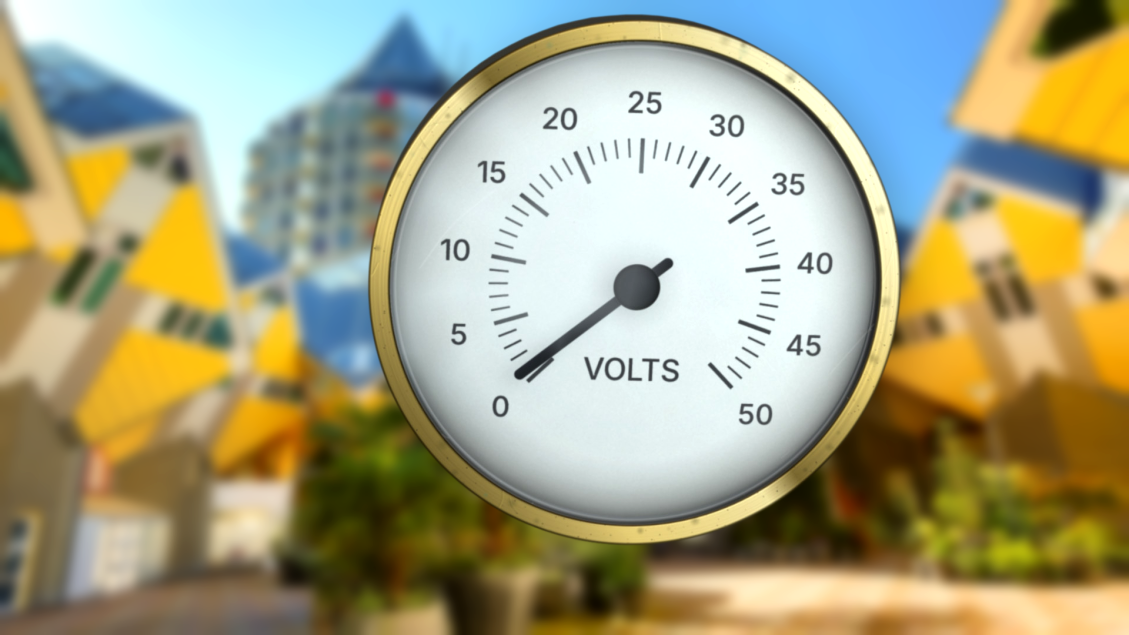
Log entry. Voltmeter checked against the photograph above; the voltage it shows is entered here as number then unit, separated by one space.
1 V
